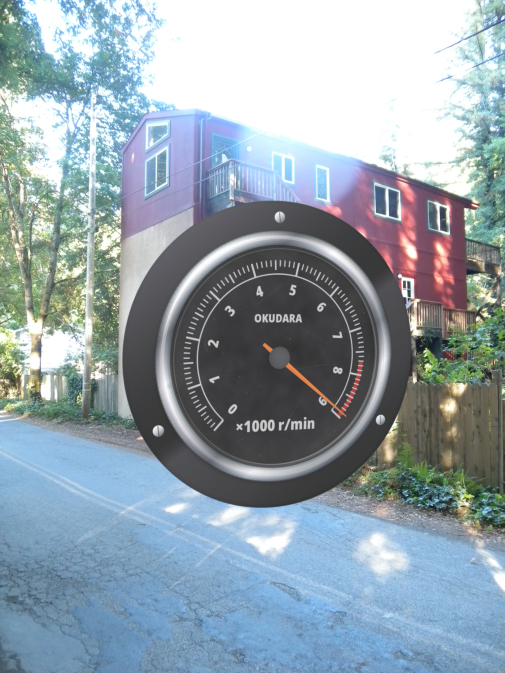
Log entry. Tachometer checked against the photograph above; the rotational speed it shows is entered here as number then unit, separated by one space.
8900 rpm
